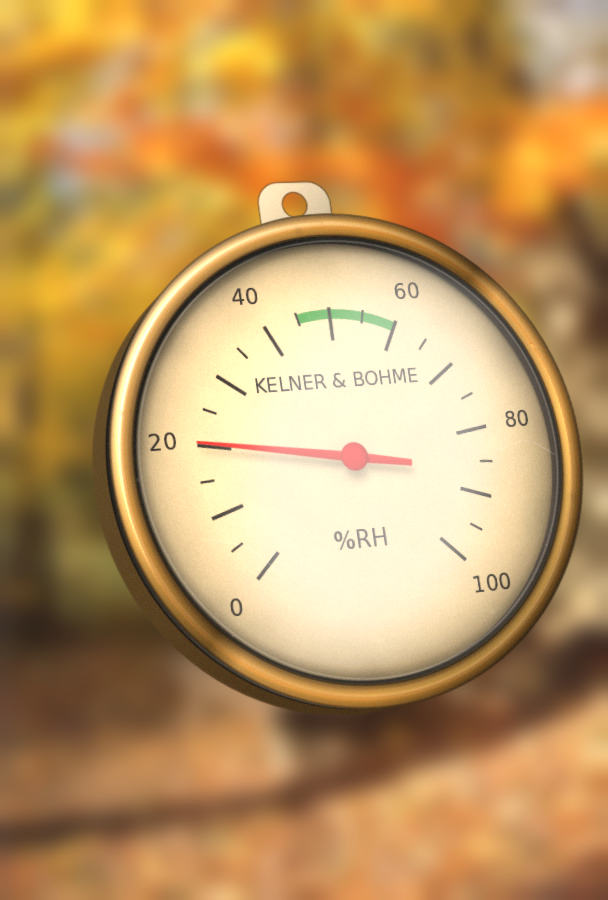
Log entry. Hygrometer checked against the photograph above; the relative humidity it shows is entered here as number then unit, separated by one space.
20 %
